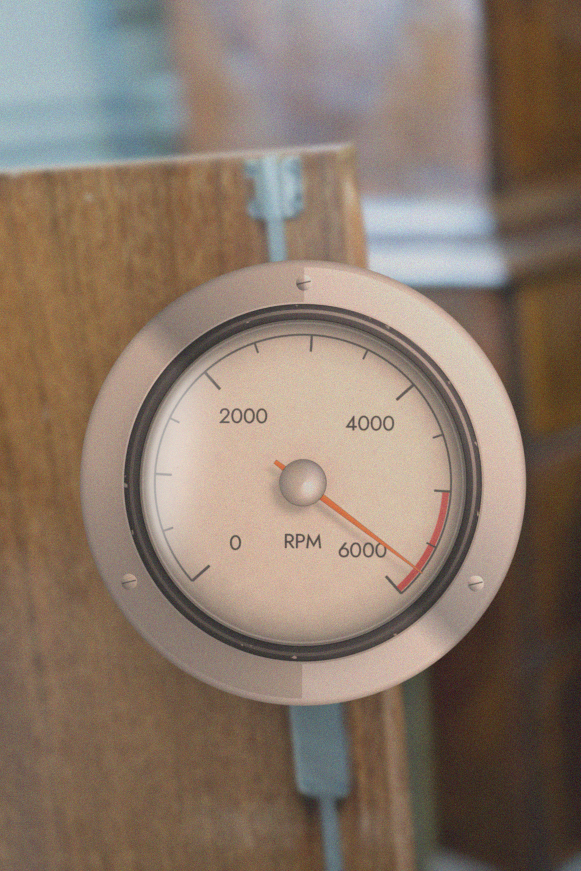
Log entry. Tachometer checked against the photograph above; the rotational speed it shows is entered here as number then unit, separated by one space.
5750 rpm
